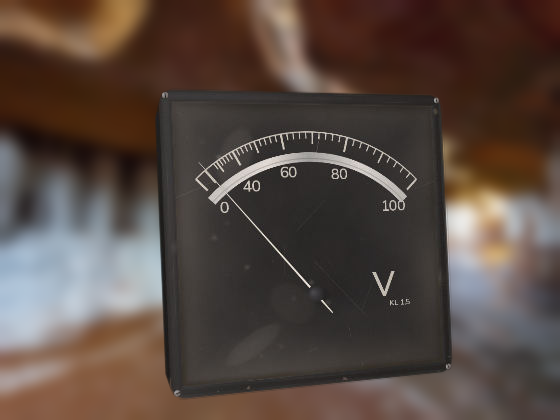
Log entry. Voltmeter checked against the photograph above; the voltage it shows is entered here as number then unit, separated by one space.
20 V
